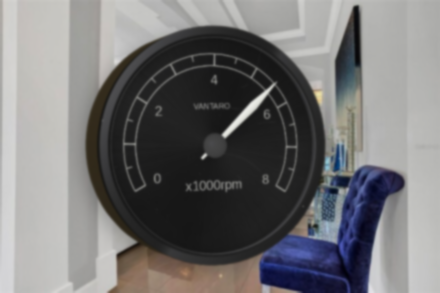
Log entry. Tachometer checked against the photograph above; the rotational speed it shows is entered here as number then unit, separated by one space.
5500 rpm
